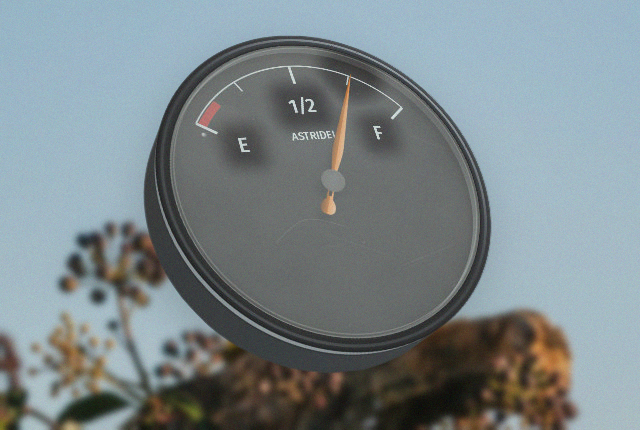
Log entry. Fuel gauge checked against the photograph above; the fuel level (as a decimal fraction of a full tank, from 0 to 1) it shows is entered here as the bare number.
0.75
